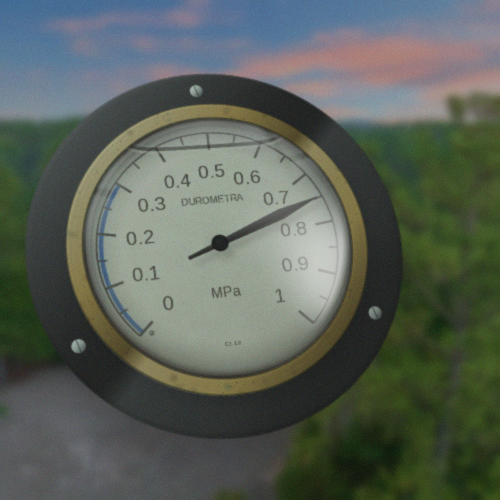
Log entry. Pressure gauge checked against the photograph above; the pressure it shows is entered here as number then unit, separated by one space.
0.75 MPa
